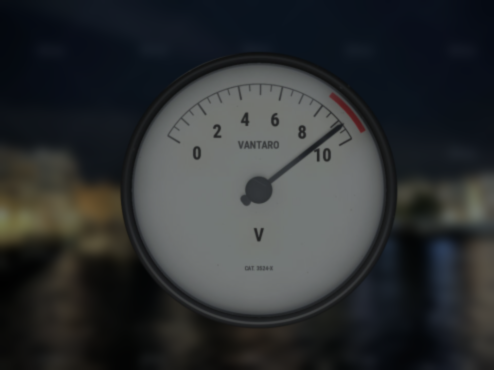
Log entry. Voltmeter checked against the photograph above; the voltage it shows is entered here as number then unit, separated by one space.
9.25 V
